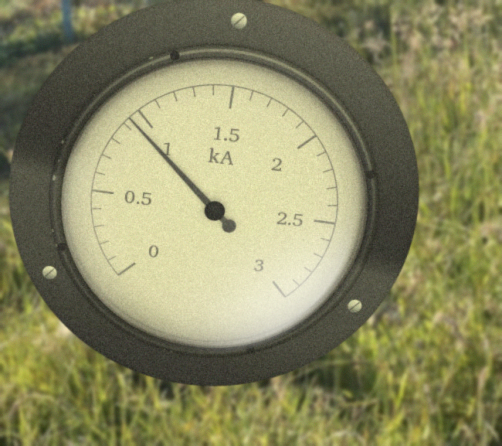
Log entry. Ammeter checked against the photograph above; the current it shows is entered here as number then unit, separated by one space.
0.95 kA
